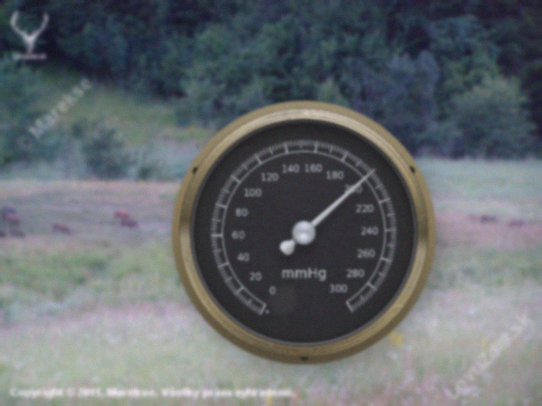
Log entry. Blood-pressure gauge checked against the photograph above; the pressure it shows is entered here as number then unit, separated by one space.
200 mmHg
